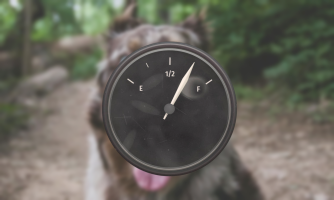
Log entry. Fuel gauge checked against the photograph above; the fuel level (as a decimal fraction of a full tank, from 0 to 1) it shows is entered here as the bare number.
0.75
